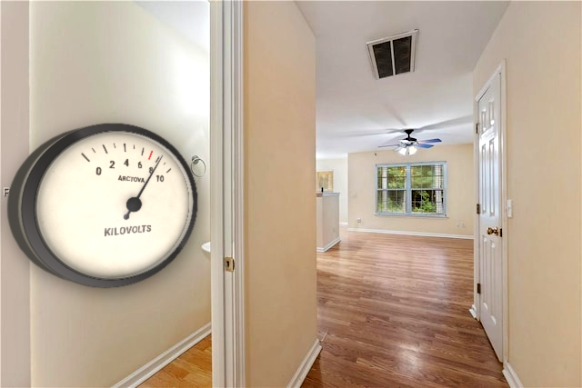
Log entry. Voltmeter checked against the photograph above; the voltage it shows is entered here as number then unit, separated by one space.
8 kV
